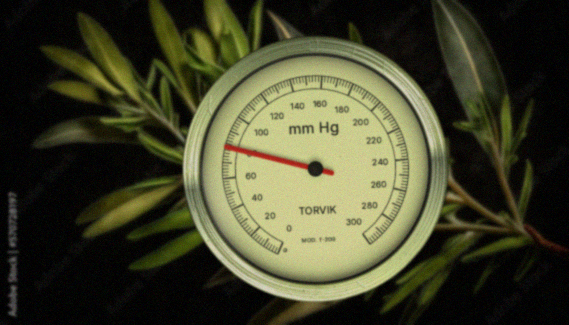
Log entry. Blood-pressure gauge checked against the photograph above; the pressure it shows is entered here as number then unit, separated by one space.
80 mmHg
